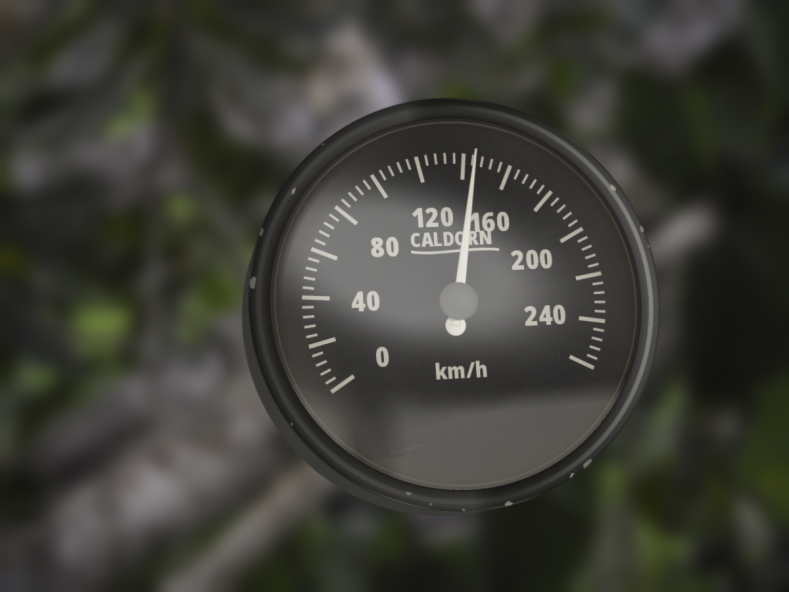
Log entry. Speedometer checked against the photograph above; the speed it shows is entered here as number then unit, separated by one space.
144 km/h
